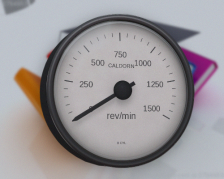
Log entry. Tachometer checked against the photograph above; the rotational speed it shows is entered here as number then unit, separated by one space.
0 rpm
